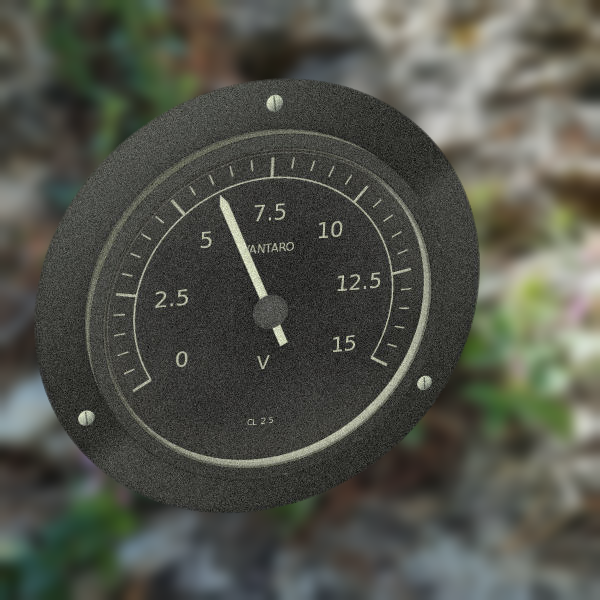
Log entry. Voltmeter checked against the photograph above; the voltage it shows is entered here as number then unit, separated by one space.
6 V
